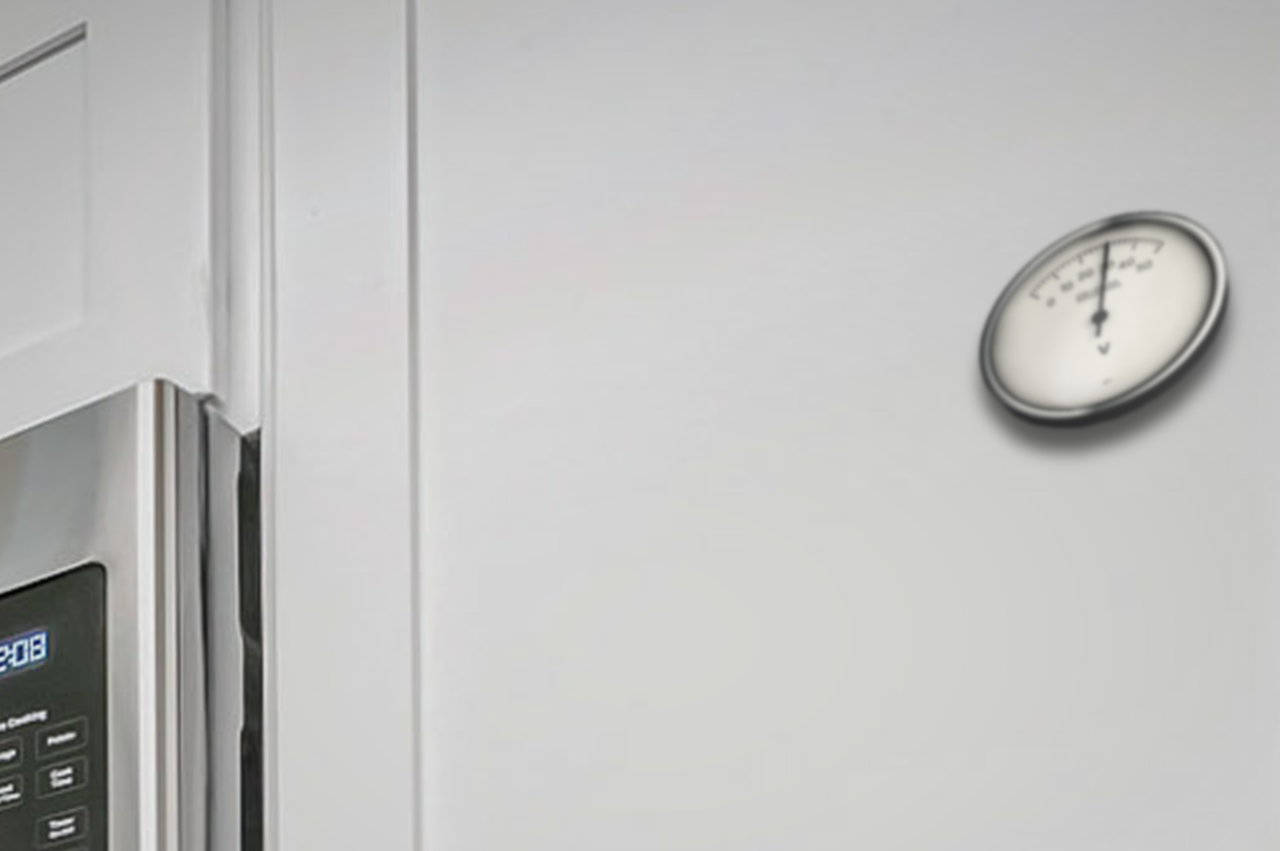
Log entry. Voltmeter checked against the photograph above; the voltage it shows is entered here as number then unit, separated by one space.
30 V
